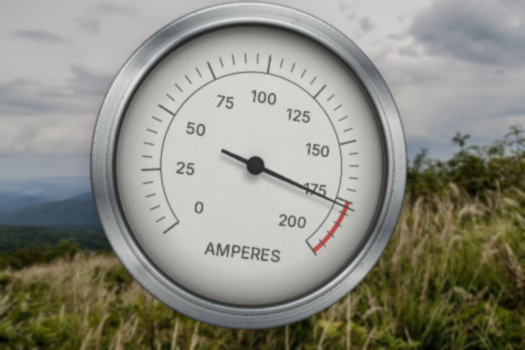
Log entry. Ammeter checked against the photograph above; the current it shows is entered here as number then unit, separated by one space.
177.5 A
